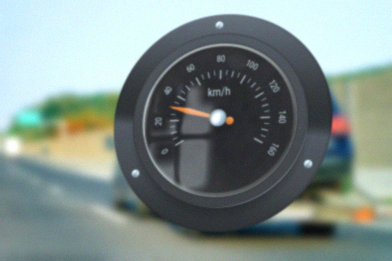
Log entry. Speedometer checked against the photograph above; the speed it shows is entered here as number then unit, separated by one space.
30 km/h
